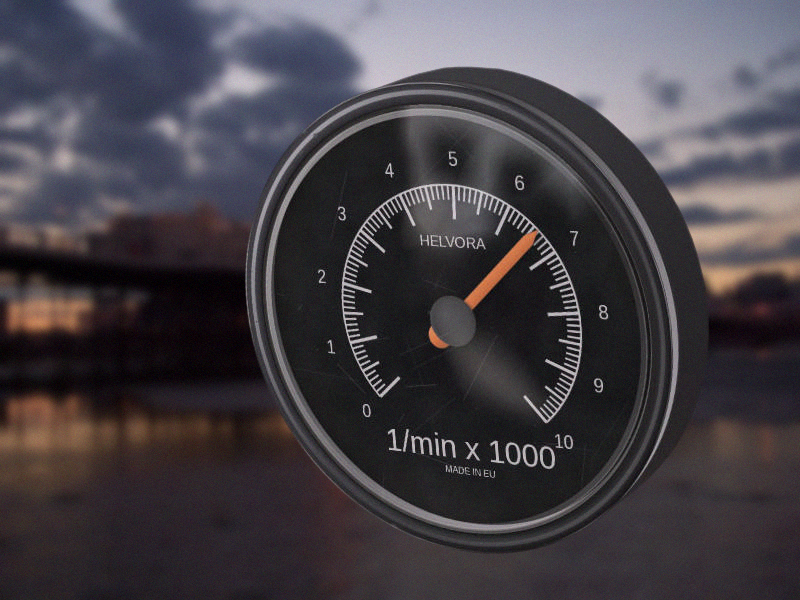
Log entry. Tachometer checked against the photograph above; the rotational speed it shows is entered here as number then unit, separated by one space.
6600 rpm
